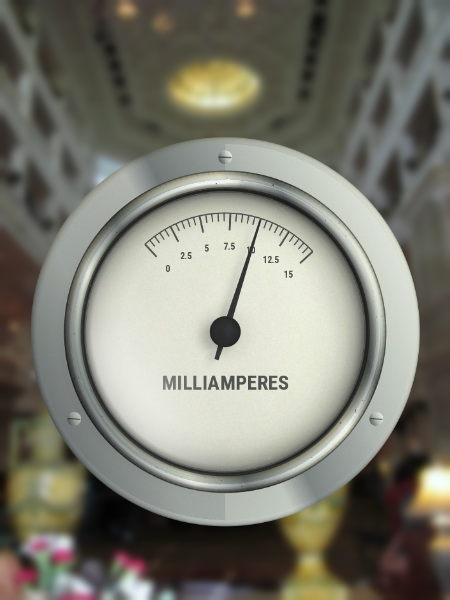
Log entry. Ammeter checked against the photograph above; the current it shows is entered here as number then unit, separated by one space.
10 mA
